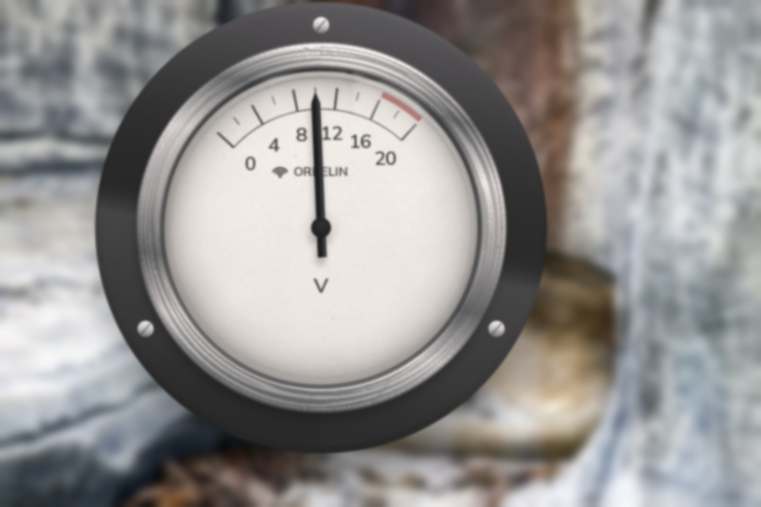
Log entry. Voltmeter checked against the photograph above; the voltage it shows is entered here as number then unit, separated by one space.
10 V
